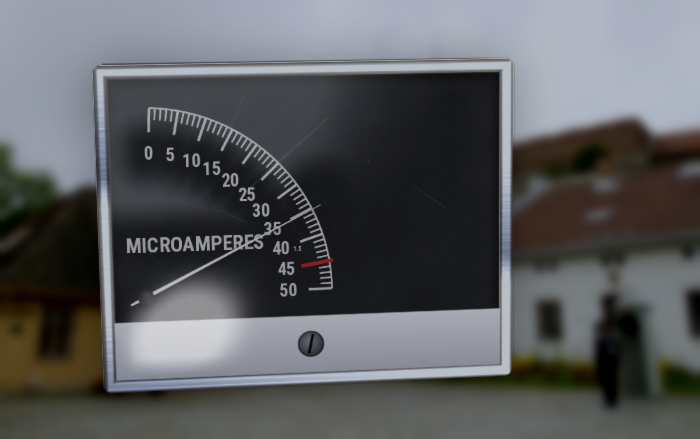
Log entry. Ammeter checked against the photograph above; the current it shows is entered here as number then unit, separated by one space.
35 µA
